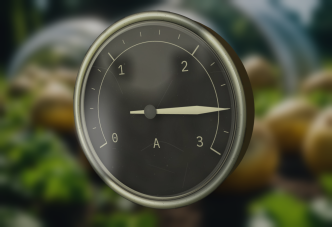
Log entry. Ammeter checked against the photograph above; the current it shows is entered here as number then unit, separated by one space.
2.6 A
